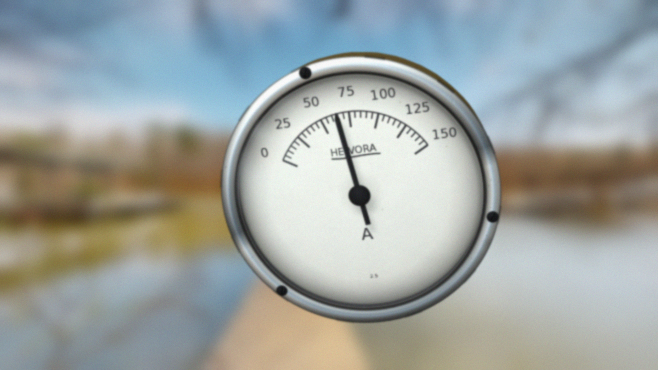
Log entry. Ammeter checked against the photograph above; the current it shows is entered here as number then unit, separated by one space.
65 A
